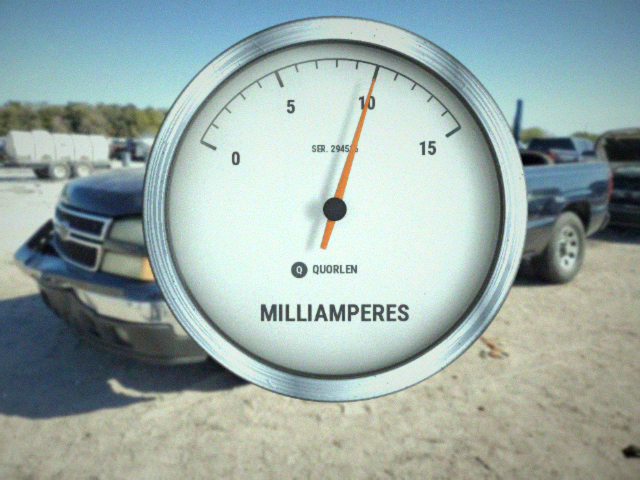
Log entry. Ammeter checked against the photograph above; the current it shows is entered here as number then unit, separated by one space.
10 mA
